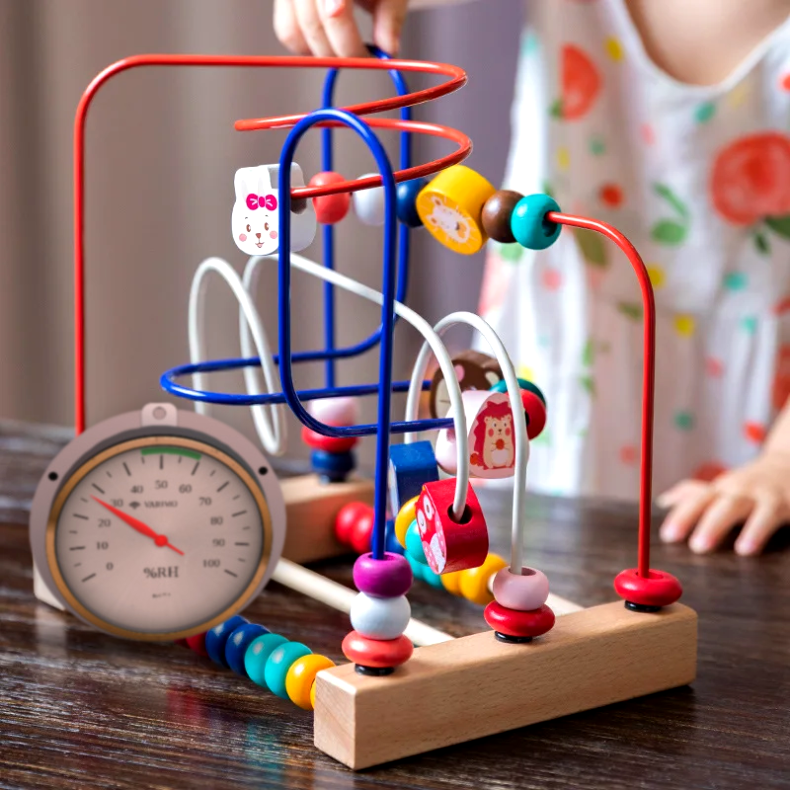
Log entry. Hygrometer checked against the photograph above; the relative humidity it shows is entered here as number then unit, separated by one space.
27.5 %
